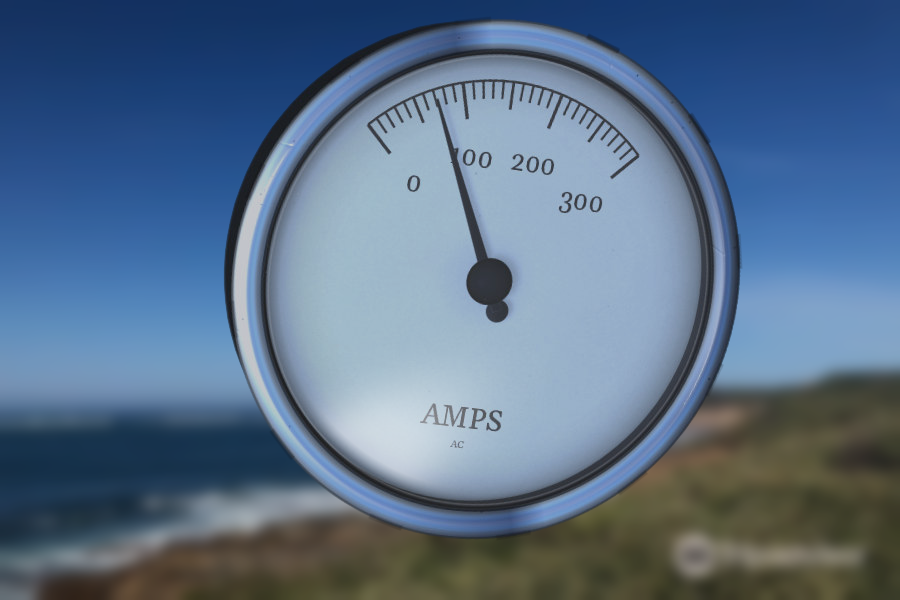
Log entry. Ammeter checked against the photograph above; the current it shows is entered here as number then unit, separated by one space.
70 A
